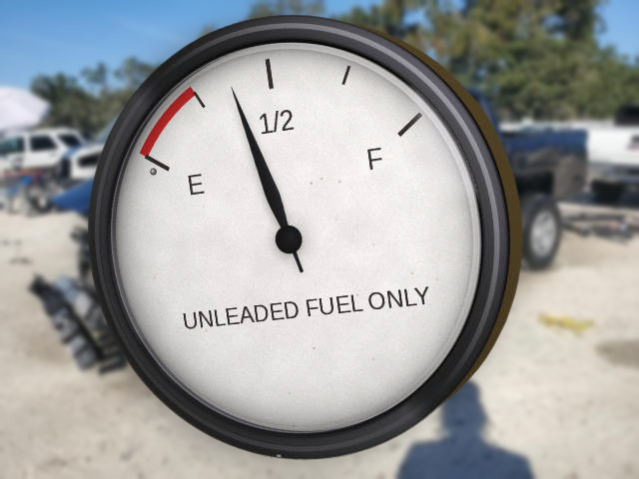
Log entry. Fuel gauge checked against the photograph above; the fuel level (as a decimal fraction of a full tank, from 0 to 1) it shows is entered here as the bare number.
0.375
